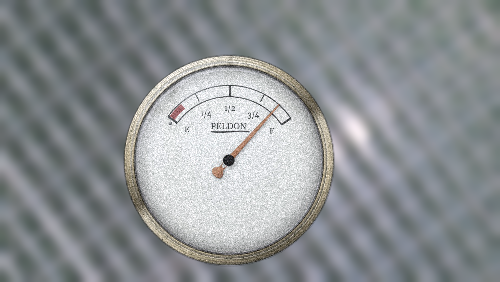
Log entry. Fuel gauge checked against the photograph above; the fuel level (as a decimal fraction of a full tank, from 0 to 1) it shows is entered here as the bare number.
0.875
